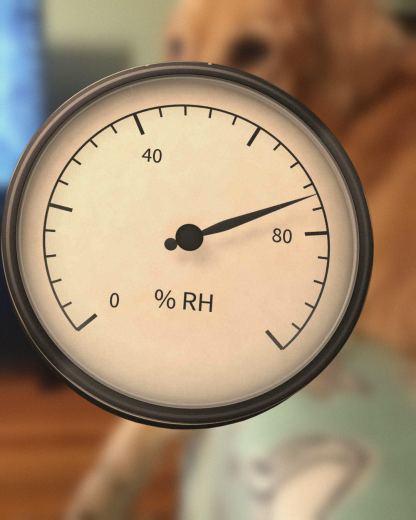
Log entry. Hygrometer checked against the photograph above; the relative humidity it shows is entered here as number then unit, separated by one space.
74 %
